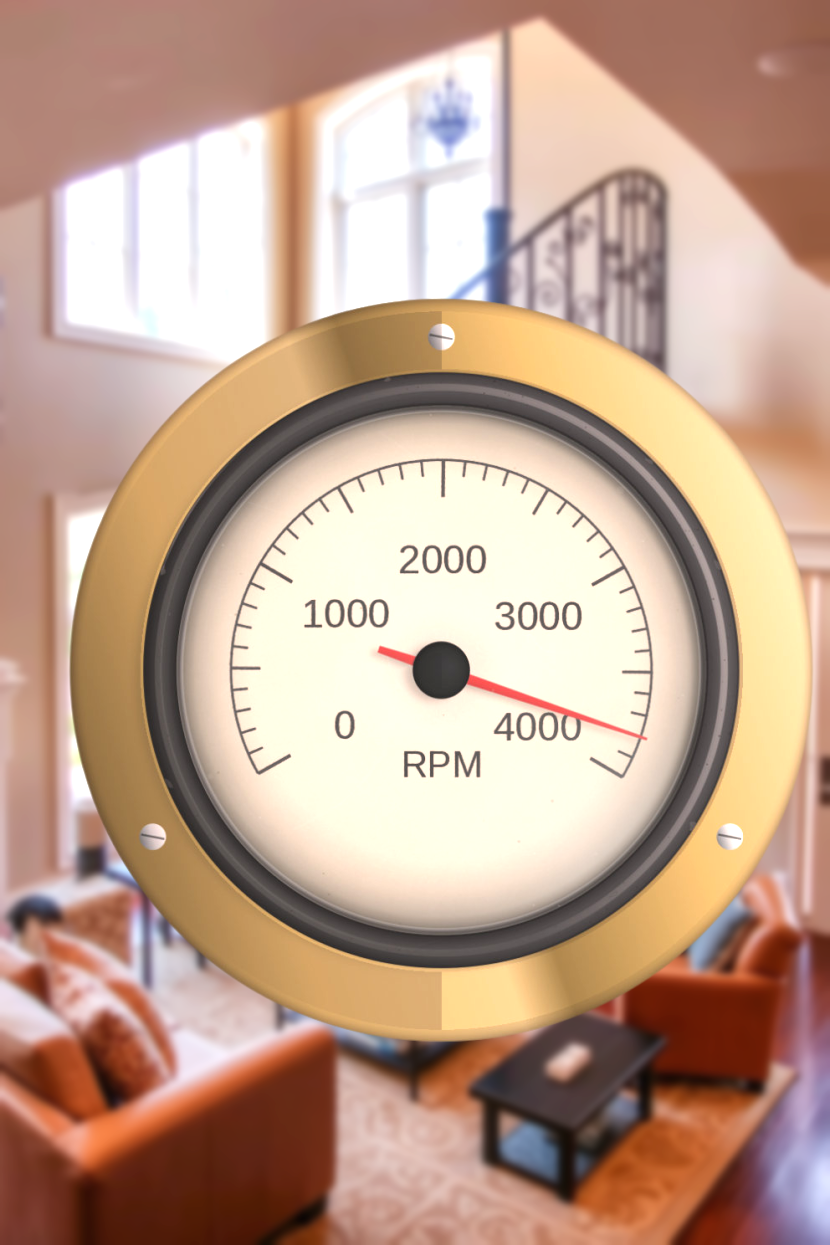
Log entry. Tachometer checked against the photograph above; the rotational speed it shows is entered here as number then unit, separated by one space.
3800 rpm
